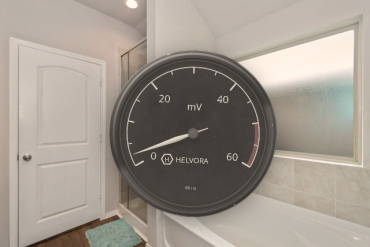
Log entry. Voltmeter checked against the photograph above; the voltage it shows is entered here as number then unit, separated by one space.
2.5 mV
